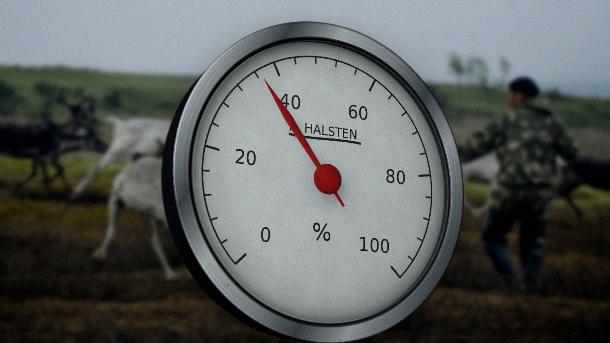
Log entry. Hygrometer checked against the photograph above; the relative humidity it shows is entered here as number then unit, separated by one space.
36 %
